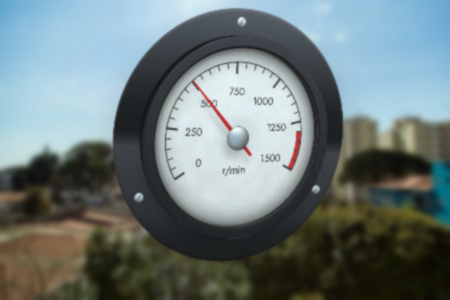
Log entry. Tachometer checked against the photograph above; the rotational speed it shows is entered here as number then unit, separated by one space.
500 rpm
